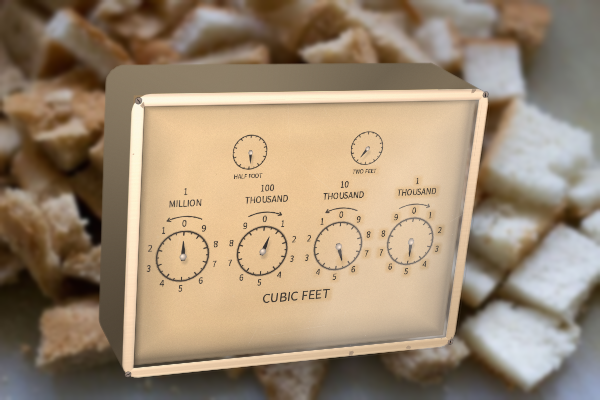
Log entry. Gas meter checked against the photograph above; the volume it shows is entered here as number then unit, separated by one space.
5500 ft³
